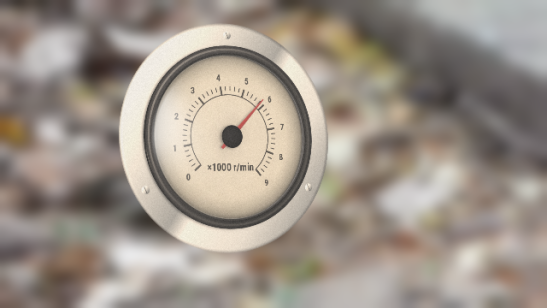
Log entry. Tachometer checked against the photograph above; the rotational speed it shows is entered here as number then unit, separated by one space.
5800 rpm
